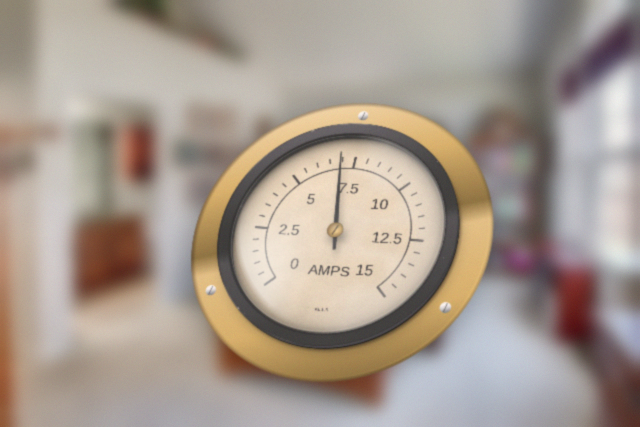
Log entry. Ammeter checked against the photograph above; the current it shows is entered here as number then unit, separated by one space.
7 A
